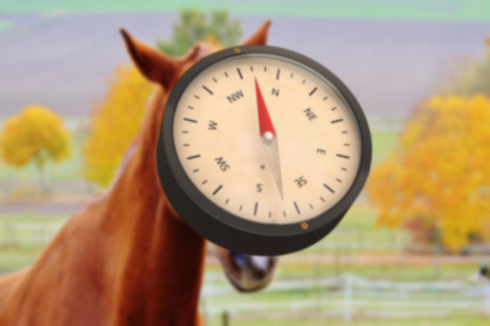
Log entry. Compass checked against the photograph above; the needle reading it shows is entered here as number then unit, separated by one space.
340 °
